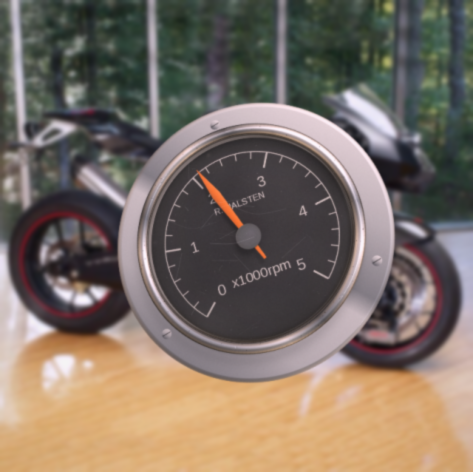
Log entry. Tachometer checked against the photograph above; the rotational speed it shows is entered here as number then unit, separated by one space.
2100 rpm
